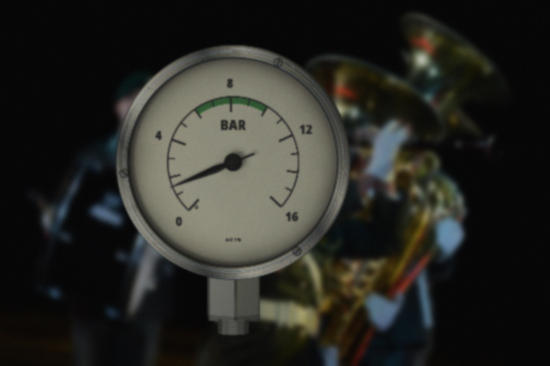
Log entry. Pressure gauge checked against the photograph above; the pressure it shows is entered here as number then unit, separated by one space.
1.5 bar
